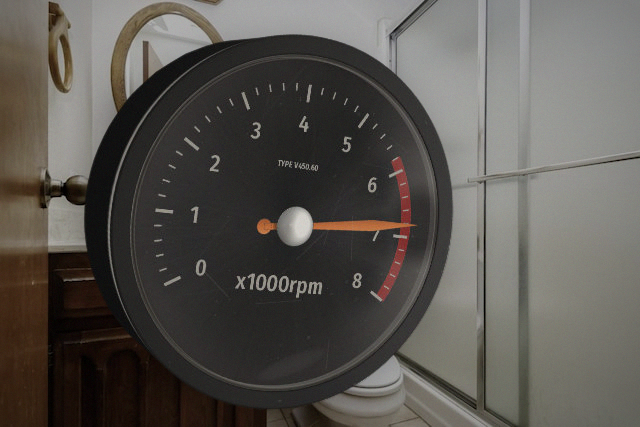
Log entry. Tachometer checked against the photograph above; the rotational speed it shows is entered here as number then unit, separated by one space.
6800 rpm
